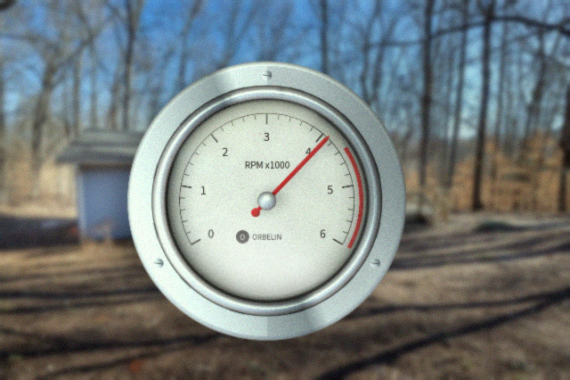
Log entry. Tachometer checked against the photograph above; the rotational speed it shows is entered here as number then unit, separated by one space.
4100 rpm
